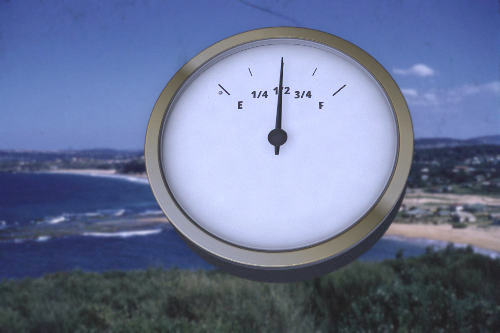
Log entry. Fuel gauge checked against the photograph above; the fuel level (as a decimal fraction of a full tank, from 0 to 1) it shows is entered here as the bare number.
0.5
